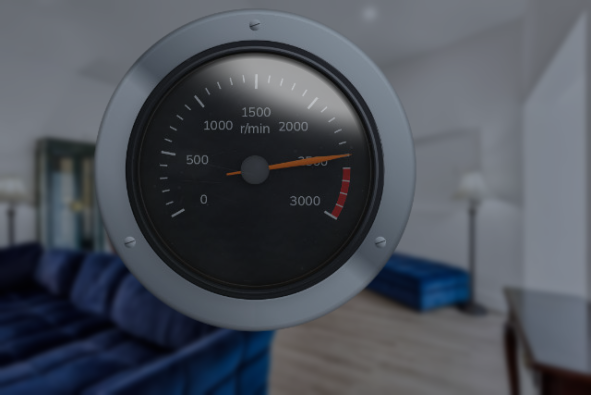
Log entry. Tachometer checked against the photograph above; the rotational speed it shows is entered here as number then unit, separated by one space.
2500 rpm
